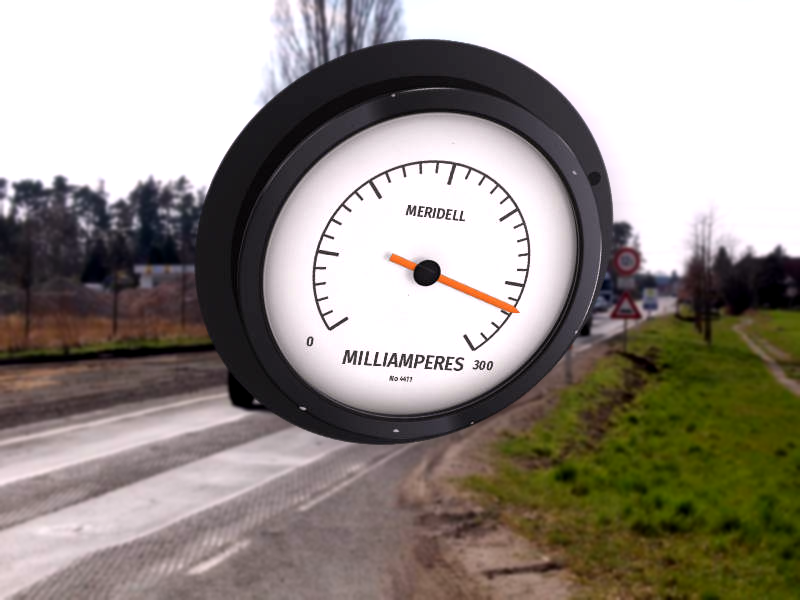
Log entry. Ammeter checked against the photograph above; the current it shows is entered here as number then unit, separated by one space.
265 mA
